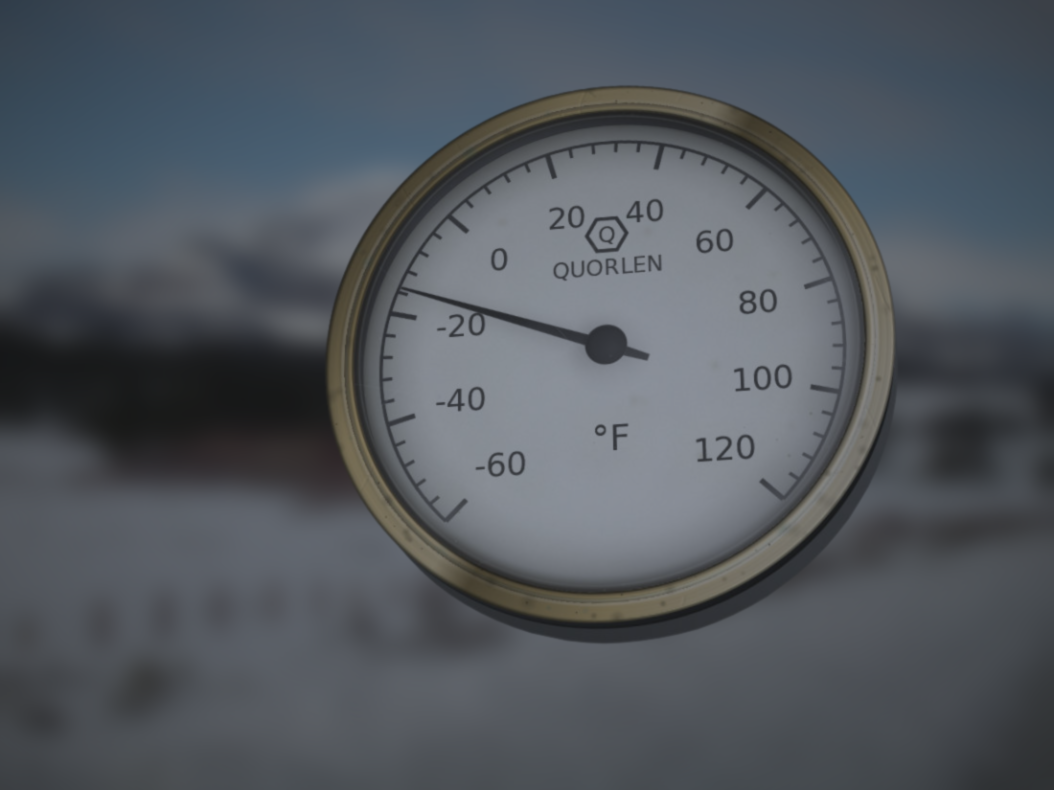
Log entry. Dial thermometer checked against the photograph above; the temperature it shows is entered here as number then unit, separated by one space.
-16 °F
